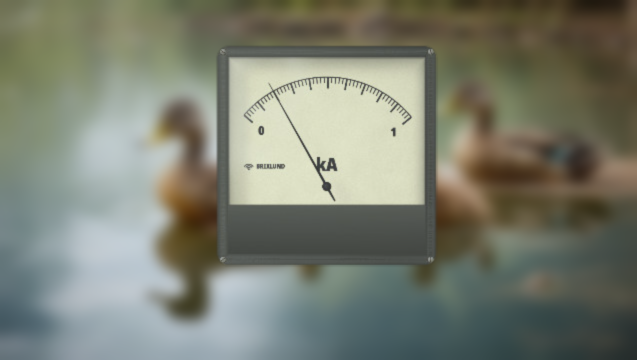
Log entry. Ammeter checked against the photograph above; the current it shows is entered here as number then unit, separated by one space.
0.2 kA
